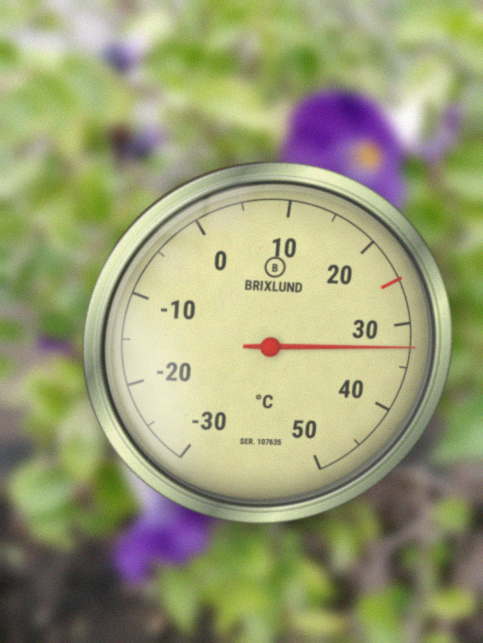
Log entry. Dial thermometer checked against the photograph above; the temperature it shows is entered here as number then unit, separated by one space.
32.5 °C
